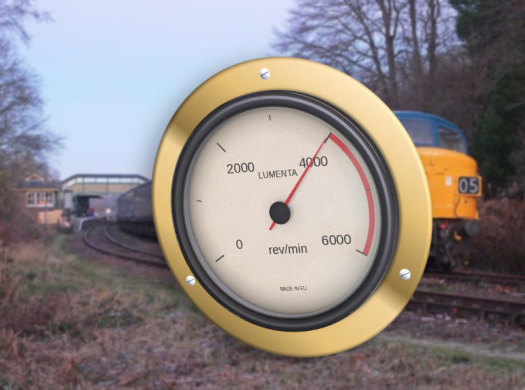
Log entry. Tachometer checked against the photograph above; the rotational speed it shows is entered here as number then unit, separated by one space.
4000 rpm
